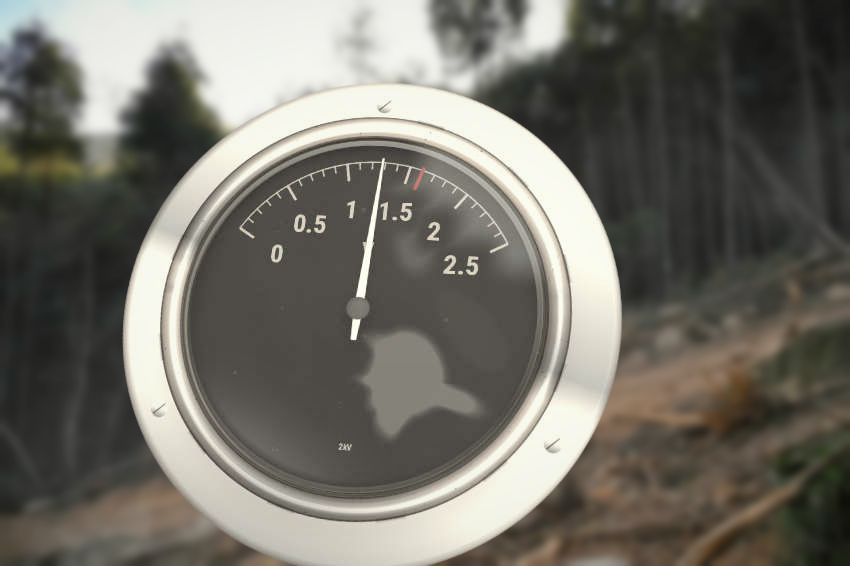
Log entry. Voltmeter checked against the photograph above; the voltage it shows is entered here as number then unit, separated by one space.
1.3 V
